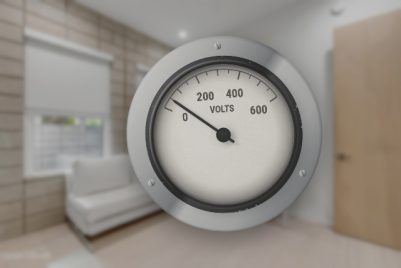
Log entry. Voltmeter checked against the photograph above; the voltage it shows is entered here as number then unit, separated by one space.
50 V
